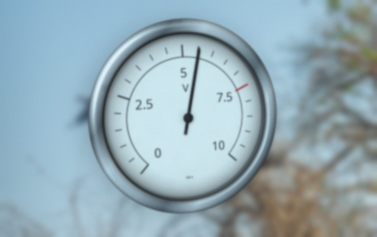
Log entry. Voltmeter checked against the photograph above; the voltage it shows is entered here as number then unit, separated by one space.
5.5 V
